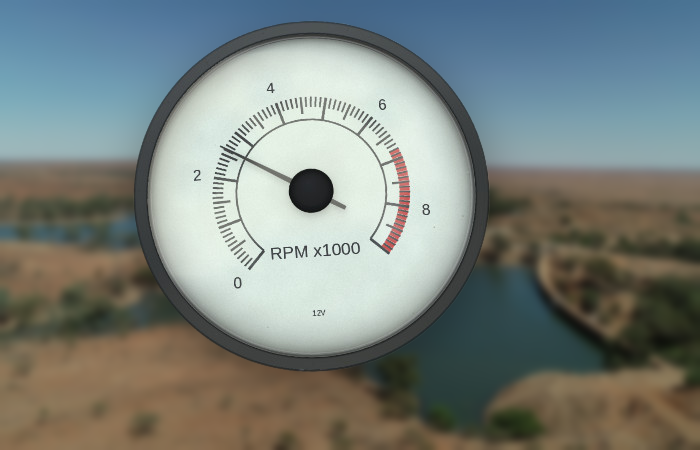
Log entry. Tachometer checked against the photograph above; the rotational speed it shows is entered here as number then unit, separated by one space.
2600 rpm
